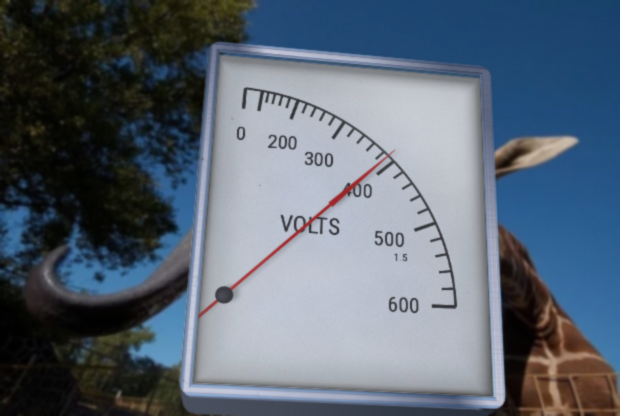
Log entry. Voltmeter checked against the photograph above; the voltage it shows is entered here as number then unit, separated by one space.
390 V
